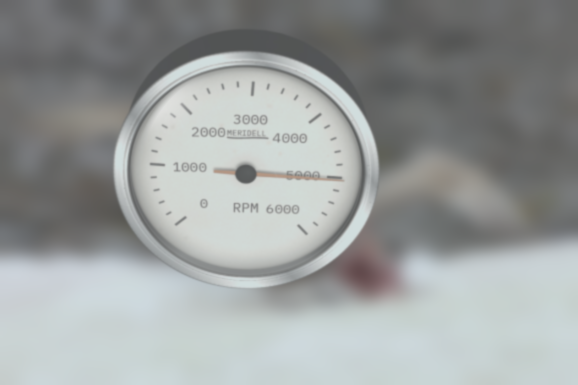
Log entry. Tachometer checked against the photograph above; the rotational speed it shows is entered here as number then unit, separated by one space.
5000 rpm
